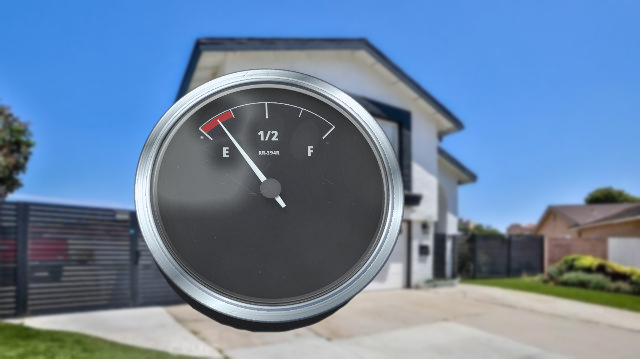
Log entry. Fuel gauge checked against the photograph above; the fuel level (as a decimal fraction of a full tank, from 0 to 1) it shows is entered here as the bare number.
0.125
